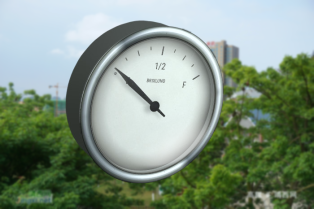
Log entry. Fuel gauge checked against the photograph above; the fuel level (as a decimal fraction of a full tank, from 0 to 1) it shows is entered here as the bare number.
0
